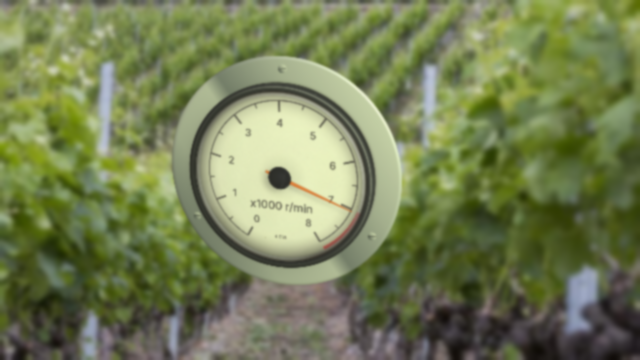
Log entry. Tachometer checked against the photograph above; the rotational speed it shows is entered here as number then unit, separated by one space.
7000 rpm
